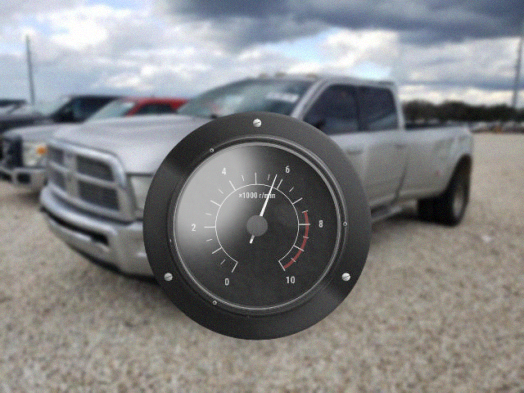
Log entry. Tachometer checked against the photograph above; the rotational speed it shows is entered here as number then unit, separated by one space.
5750 rpm
